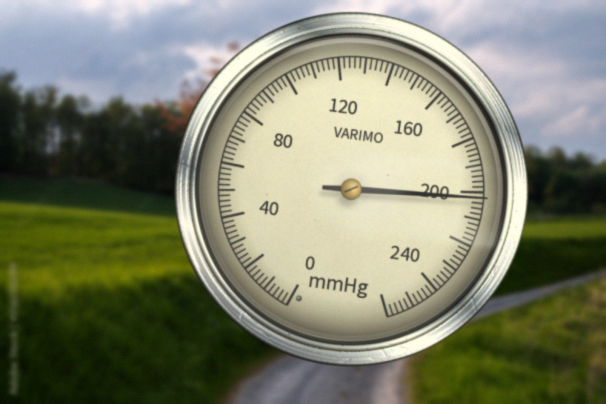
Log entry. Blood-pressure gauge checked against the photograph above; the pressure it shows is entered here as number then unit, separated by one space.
202 mmHg
